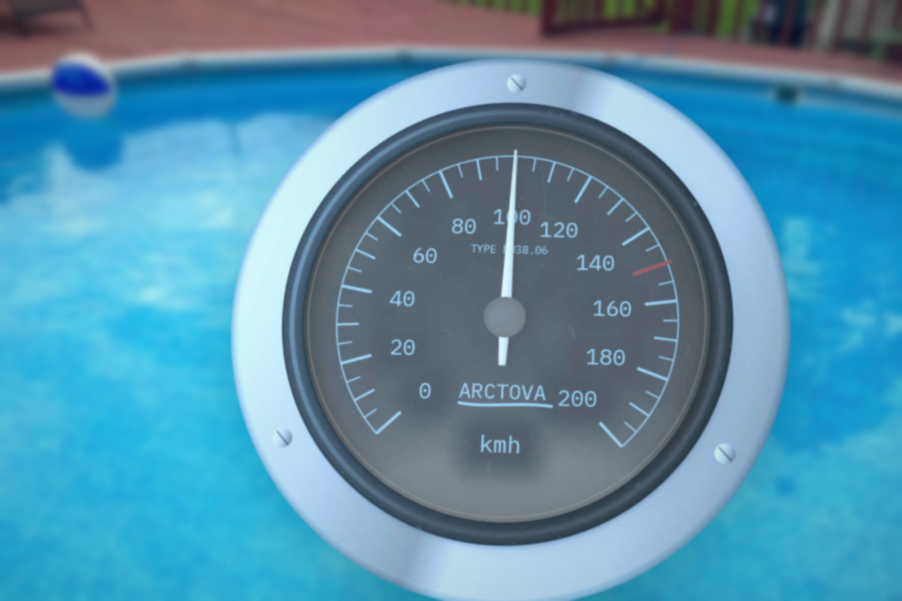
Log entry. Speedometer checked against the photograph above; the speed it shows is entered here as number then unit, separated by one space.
100 km/h
